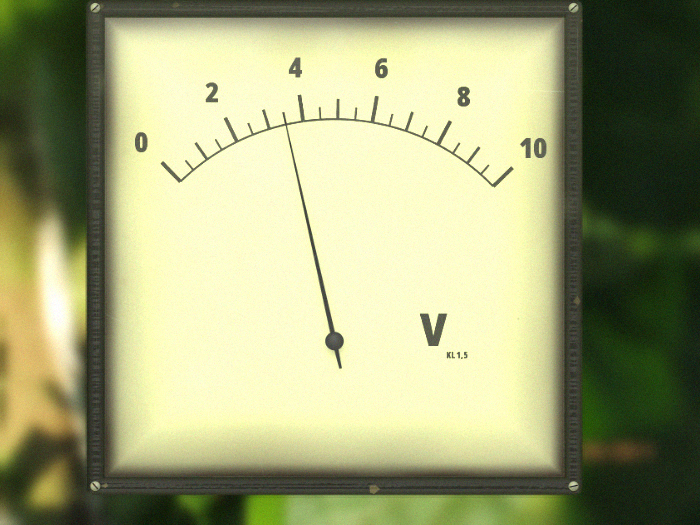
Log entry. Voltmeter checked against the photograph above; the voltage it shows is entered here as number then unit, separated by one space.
3.5 V
